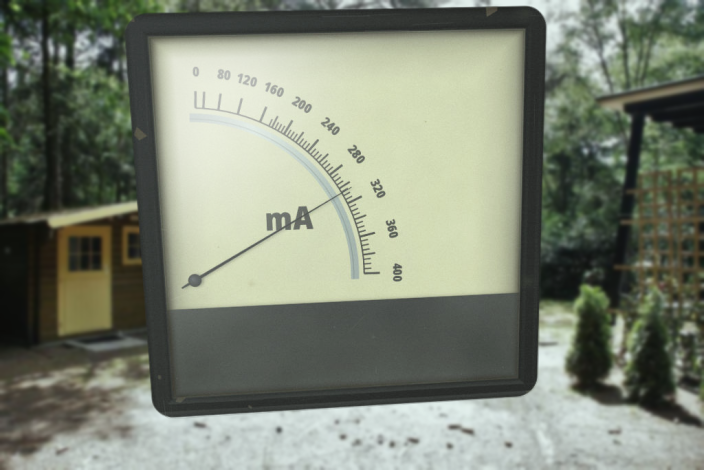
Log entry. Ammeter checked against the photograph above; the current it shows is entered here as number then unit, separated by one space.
305 mA
